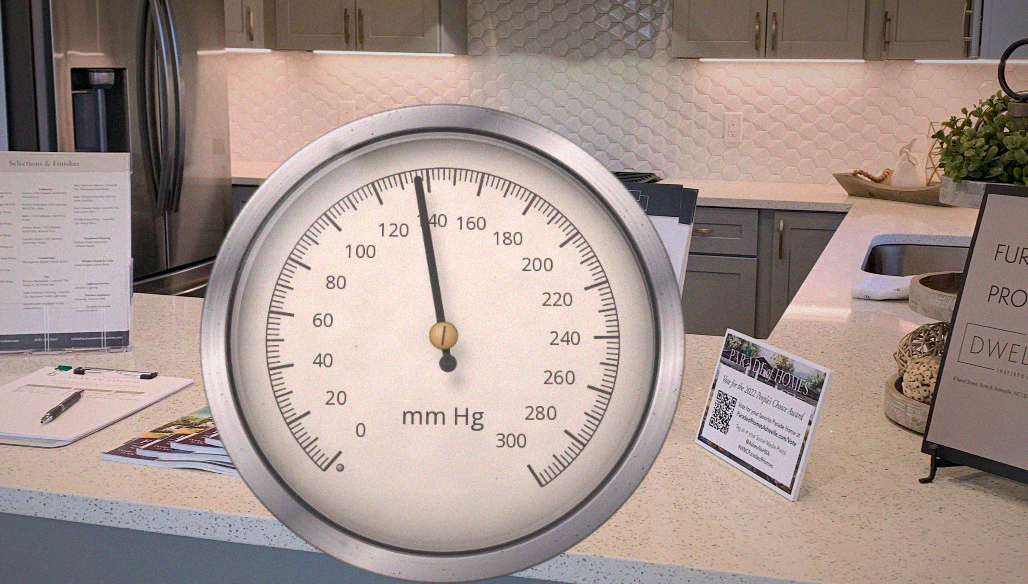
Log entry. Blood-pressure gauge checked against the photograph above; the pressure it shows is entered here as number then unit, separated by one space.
136 mmHg
